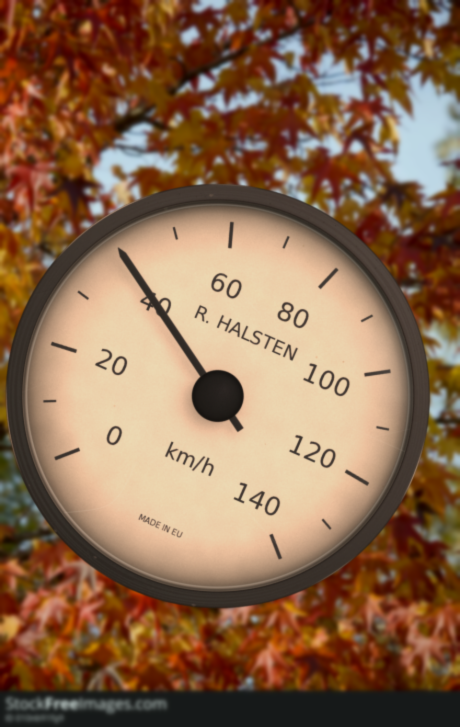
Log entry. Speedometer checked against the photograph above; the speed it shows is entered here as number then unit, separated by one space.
40 km/h
